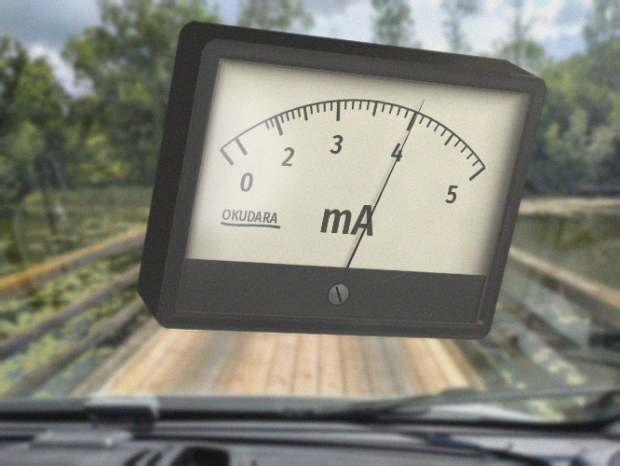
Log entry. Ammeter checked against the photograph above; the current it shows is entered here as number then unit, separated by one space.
4 mA
